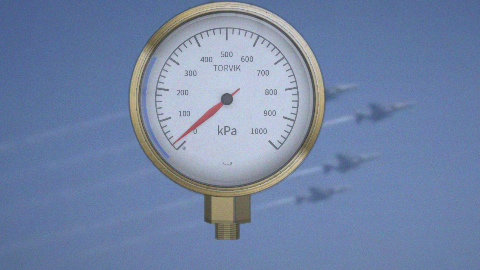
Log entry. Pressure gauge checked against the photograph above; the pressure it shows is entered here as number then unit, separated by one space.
20 kPa
